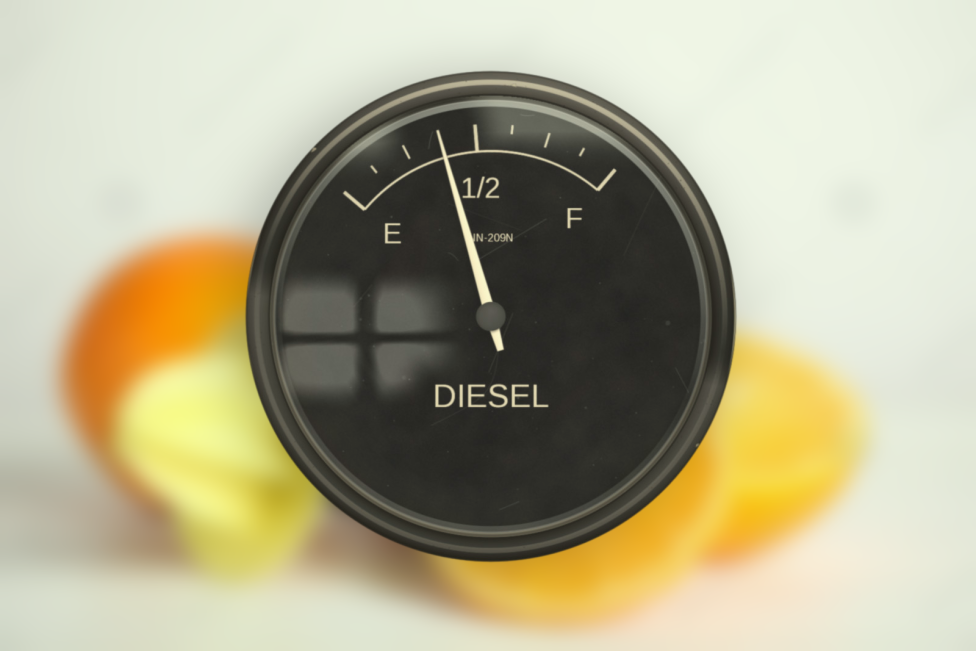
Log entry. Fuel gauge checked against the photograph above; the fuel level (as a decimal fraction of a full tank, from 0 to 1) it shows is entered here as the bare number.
0.375
